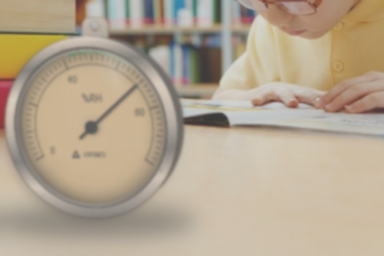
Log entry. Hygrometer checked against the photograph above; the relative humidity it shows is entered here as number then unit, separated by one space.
70 %
